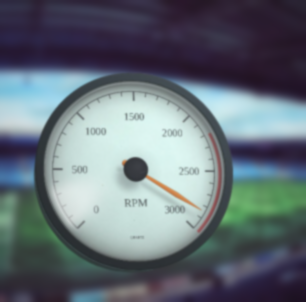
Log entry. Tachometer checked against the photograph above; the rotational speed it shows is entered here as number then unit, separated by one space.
2850 rpm
